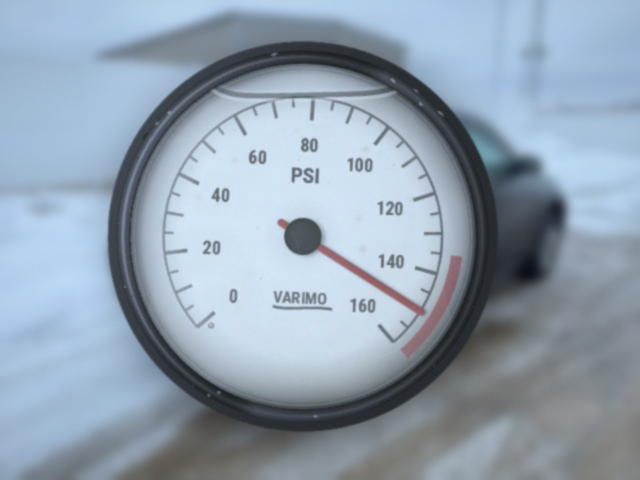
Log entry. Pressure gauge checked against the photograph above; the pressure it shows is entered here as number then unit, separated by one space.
150 psi
